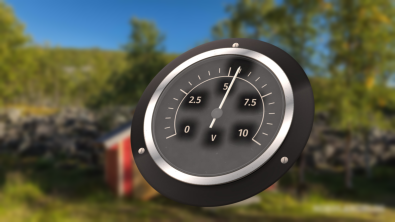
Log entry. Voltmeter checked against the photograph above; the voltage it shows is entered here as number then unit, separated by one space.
5.5 V
